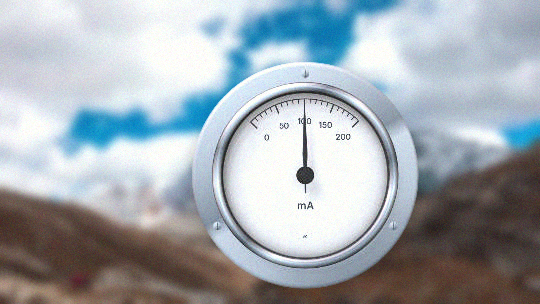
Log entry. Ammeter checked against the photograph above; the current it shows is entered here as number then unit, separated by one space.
100 mA
